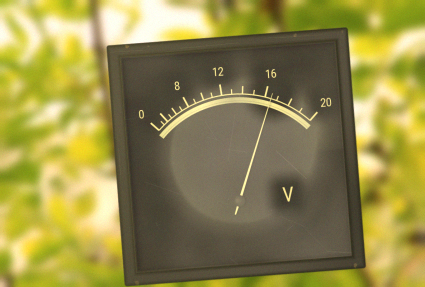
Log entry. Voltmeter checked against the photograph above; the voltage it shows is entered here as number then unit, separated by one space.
16.5 V
